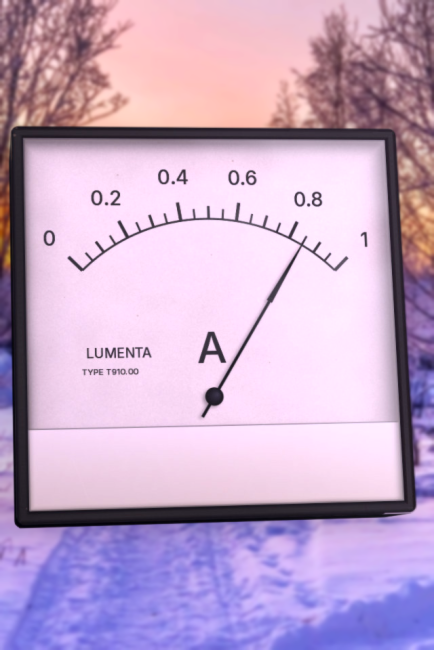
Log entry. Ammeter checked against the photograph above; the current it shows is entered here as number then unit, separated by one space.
0.85 A
